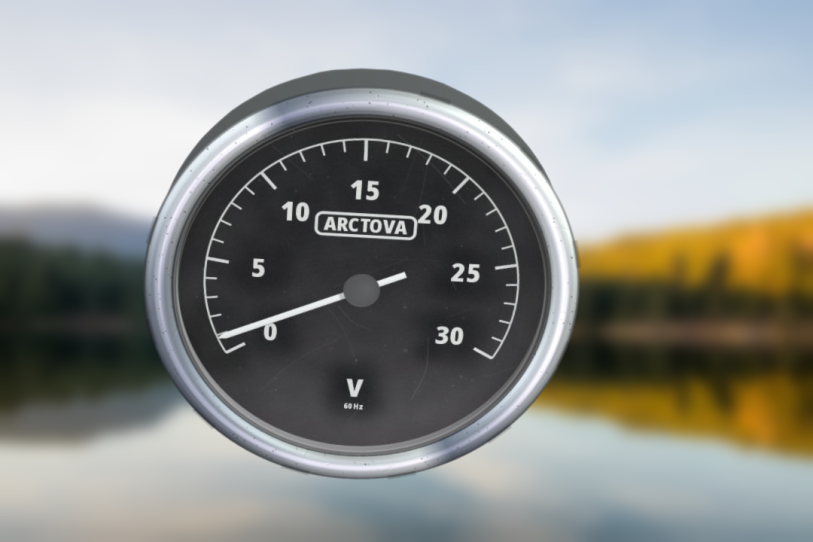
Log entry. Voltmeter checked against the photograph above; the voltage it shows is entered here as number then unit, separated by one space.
1 V
